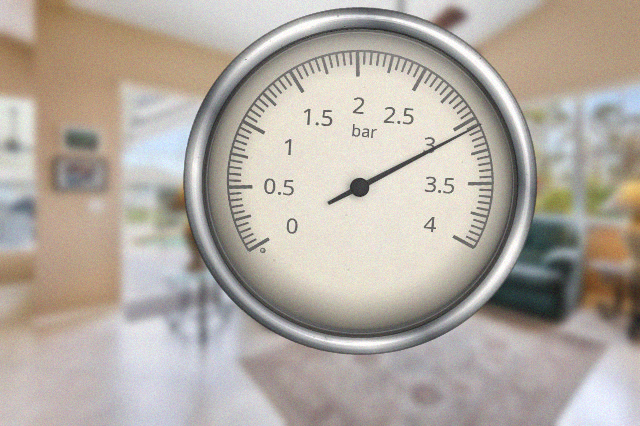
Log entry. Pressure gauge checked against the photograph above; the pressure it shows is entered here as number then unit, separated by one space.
3.05 bar
